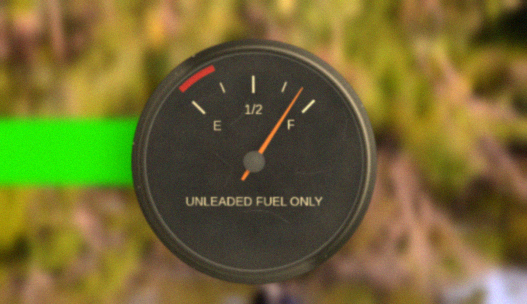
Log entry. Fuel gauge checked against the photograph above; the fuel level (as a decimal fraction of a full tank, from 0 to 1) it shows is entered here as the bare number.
0.875
